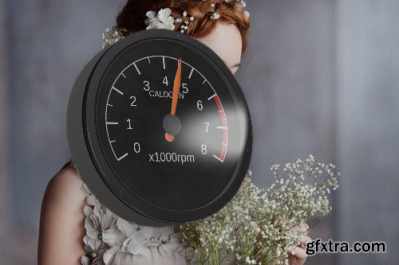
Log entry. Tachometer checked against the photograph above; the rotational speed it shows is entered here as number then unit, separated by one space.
4500 rpm
